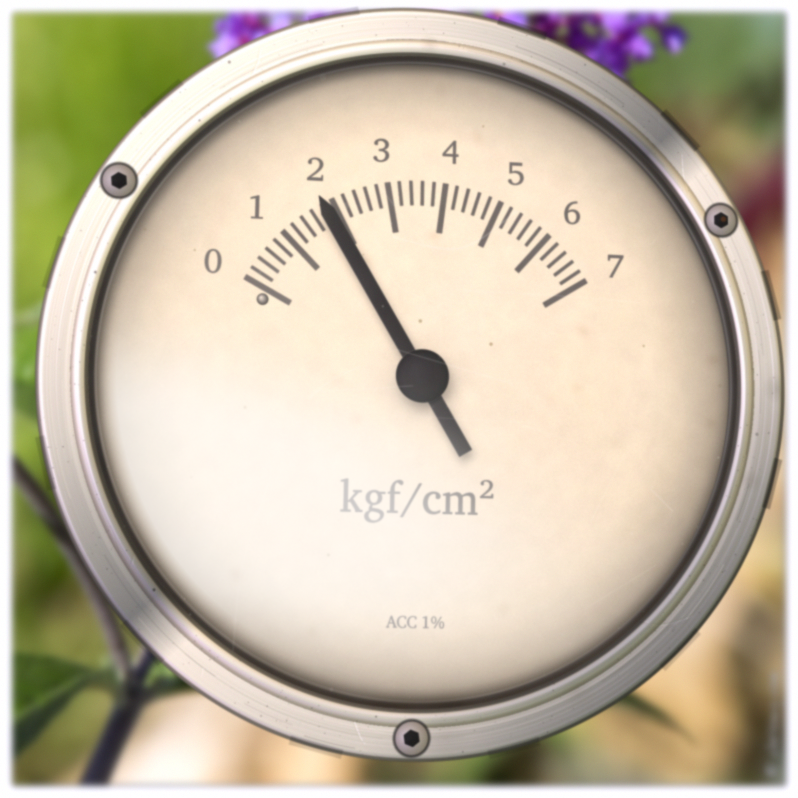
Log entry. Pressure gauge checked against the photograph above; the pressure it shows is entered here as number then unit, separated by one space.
1.8 kg/cm²
